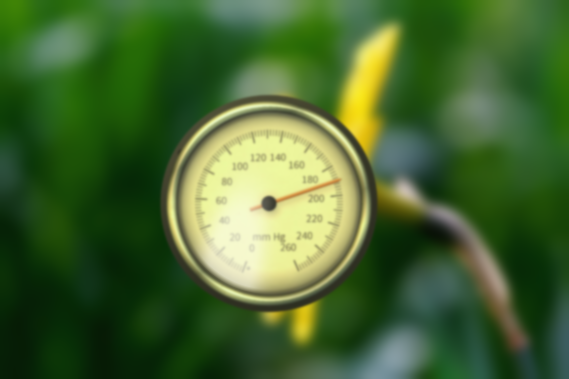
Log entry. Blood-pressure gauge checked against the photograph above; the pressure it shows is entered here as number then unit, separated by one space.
190 mmHg
